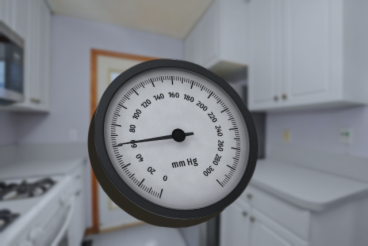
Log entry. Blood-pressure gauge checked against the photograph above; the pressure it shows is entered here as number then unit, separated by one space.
60 mmHg
